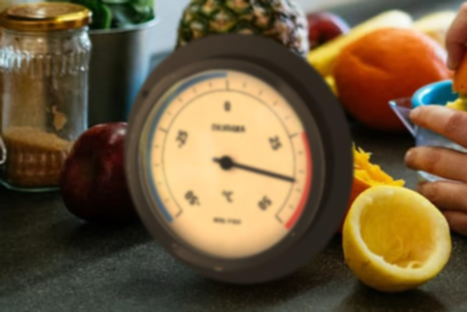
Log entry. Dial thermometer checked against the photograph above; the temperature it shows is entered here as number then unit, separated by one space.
37.5 °C
